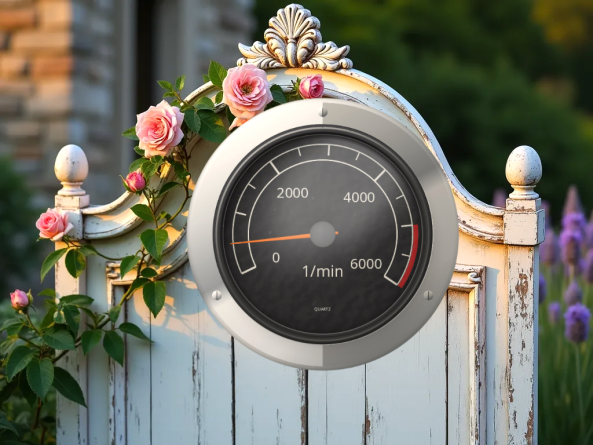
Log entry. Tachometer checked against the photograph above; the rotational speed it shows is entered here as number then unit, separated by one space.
500 rpm
